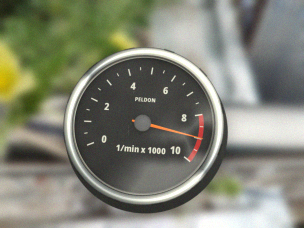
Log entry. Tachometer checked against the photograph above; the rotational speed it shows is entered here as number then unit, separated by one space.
9000 rpm
